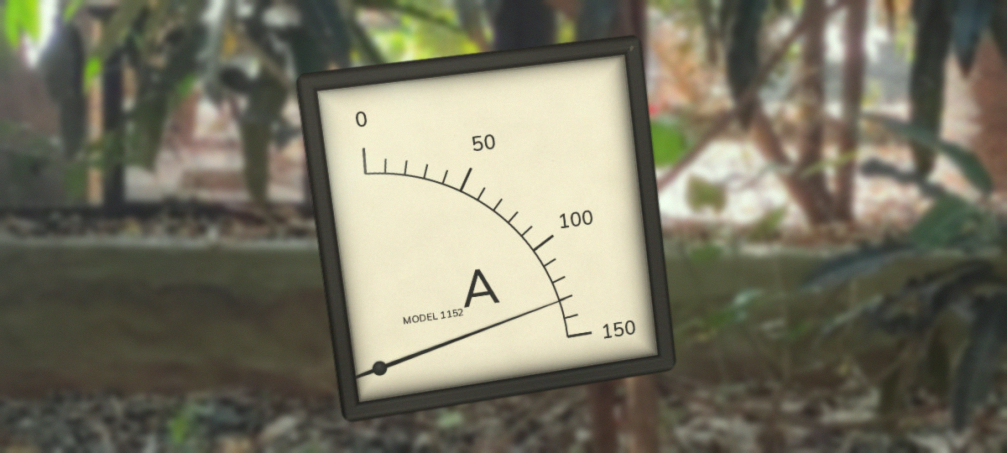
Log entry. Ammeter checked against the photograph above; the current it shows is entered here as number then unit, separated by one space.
130 A
